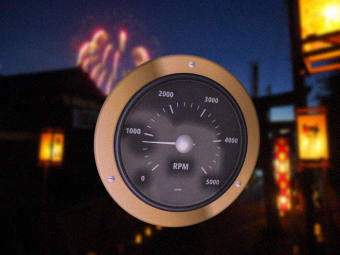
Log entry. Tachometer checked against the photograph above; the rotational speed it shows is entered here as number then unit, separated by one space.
800 rpm
